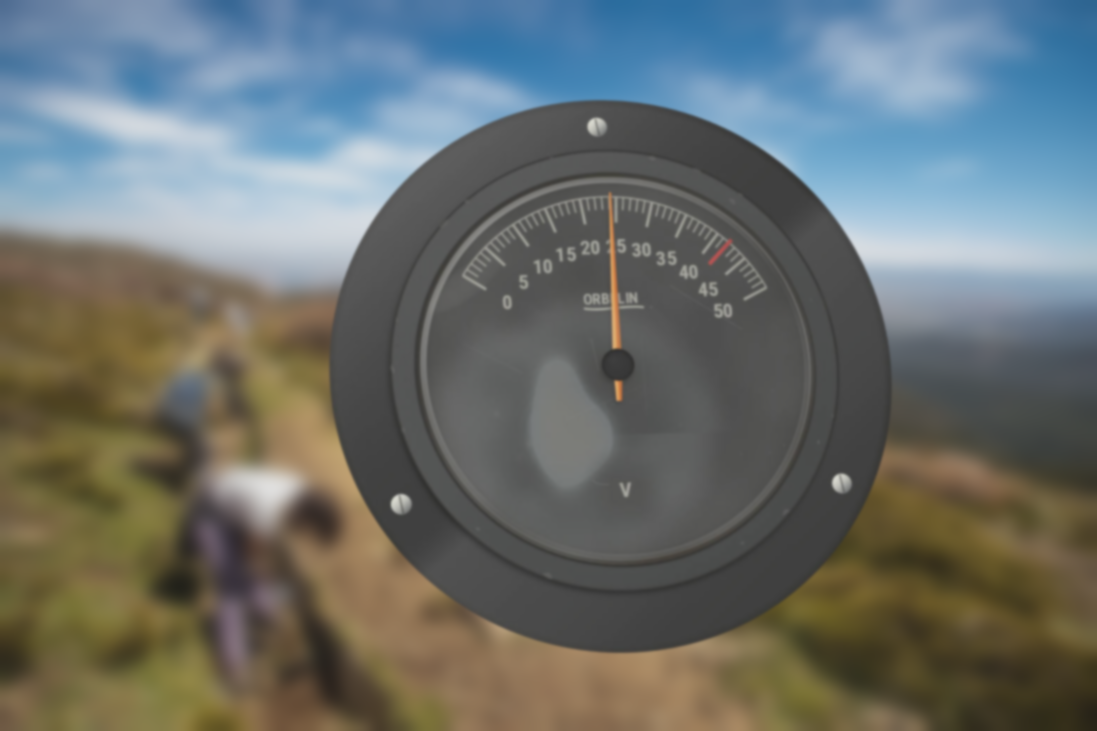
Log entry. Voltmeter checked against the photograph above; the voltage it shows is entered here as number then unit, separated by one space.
24 V
